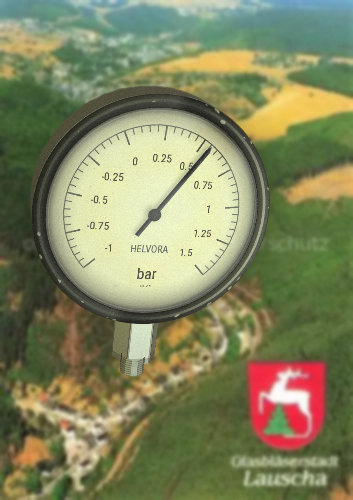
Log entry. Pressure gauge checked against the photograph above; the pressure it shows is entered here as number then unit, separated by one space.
0.55 bar
